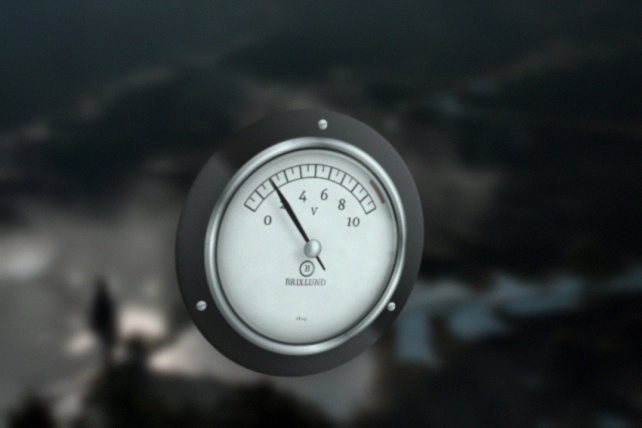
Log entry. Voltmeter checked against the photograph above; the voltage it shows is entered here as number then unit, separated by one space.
2 V
